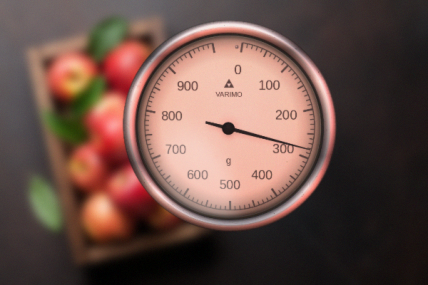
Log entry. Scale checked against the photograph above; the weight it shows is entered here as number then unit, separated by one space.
280 g
